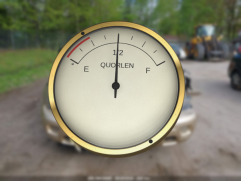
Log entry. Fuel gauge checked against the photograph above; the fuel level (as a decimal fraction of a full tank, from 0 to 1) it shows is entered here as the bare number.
0.5
